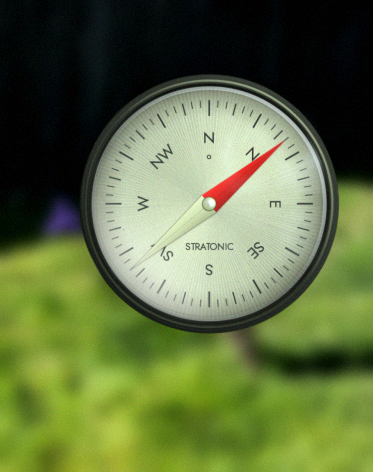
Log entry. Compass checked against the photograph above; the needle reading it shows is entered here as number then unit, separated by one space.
50 °
